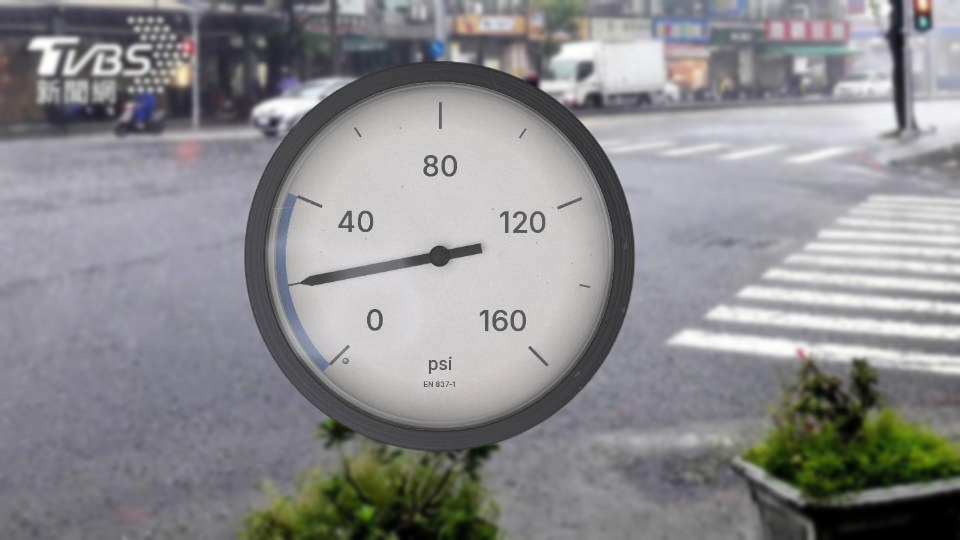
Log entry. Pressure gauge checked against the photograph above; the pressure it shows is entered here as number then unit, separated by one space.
20 psi
